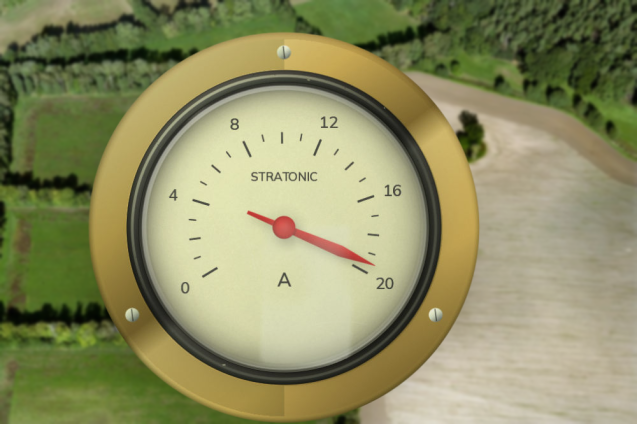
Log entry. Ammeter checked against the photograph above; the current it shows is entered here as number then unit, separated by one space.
19.5 A
